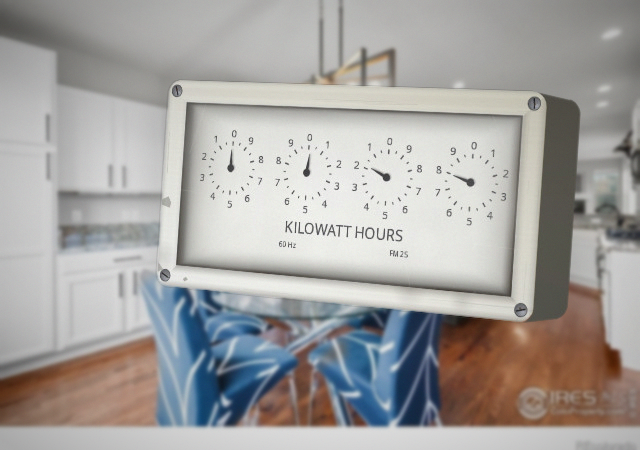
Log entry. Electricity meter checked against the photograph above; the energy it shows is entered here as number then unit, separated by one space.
18 kWh
